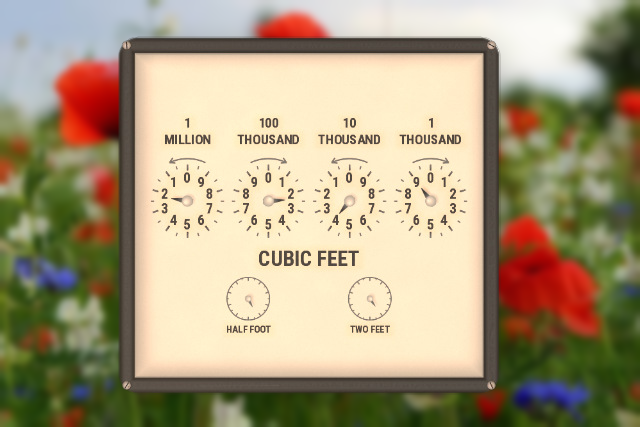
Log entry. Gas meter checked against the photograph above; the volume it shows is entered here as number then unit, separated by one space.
223900 ft³
